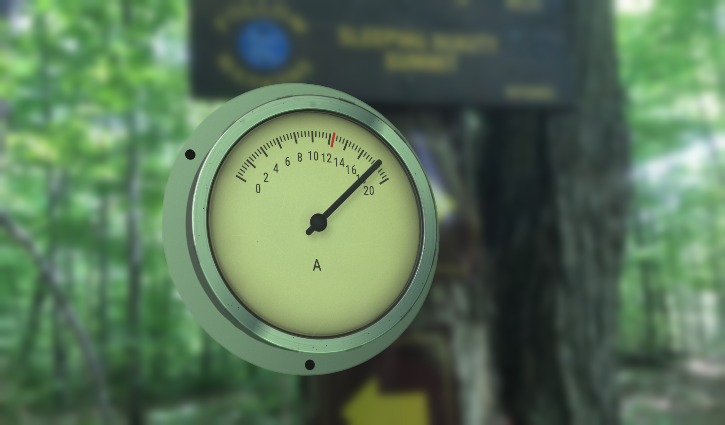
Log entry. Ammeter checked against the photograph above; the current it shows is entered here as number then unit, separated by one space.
18 A
